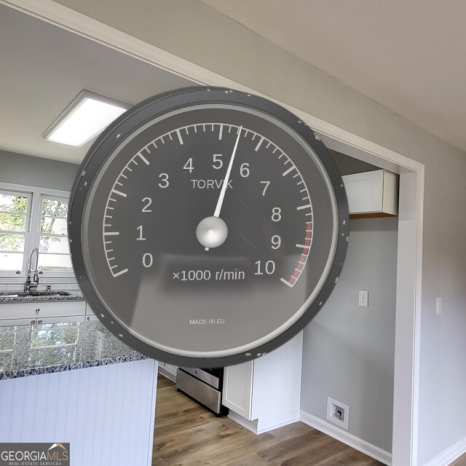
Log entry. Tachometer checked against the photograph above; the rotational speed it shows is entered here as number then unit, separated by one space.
5400 rpm
